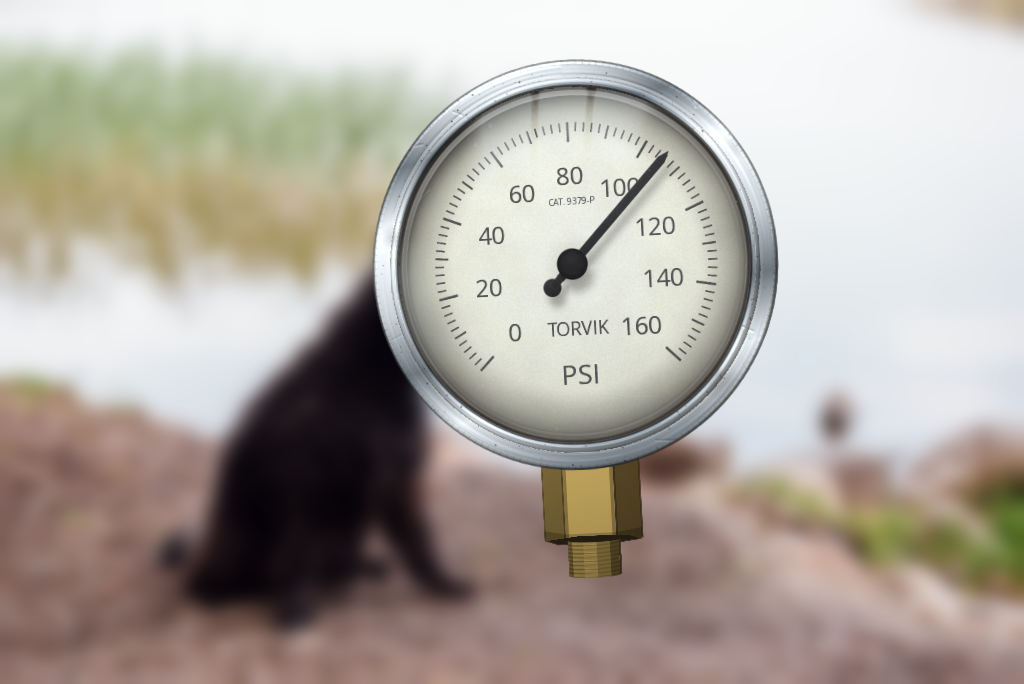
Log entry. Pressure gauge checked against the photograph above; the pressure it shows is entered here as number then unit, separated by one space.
106 psi
